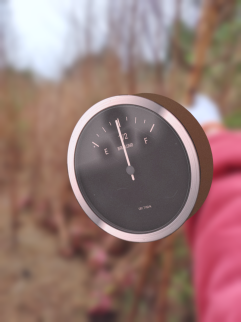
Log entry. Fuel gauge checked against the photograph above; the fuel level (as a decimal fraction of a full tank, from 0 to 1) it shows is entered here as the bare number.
0.5
